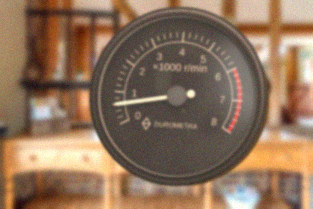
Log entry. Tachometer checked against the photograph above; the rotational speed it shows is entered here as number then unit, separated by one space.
600 rpm
